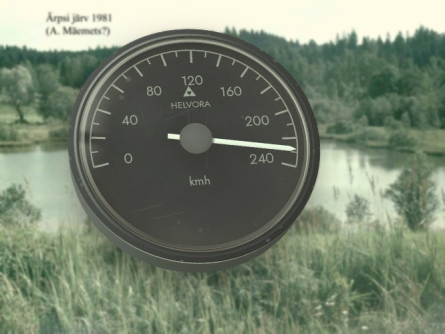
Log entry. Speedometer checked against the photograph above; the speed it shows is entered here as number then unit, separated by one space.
230 km/h
